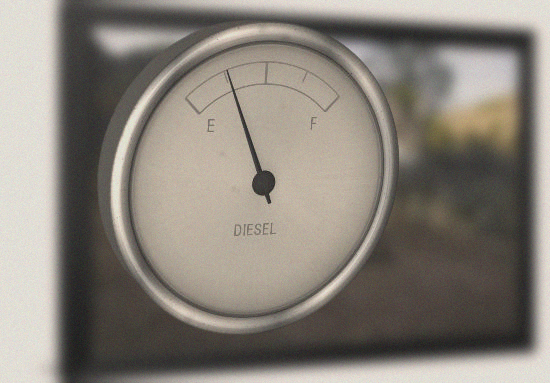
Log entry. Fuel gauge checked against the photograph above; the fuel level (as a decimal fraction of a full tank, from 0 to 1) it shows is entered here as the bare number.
0.25
